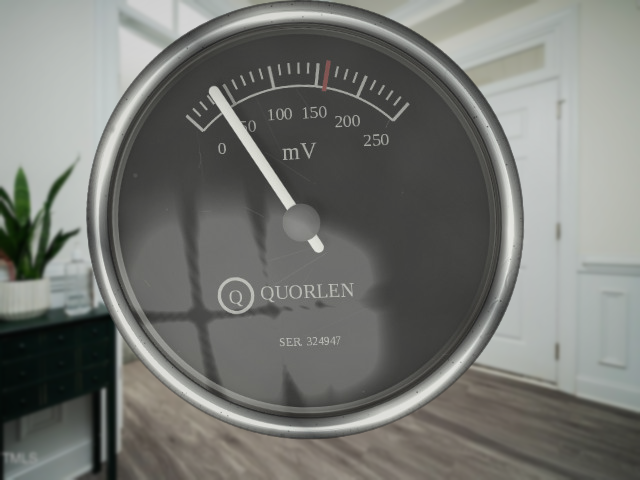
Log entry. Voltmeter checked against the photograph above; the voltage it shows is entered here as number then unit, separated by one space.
40 mV
